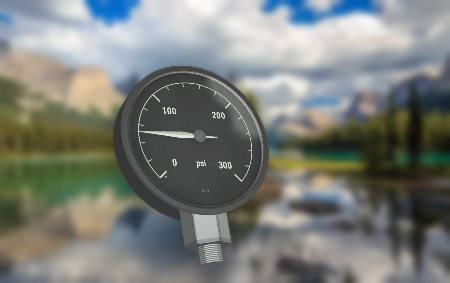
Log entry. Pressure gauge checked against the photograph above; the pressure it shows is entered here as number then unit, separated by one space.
50 psi
